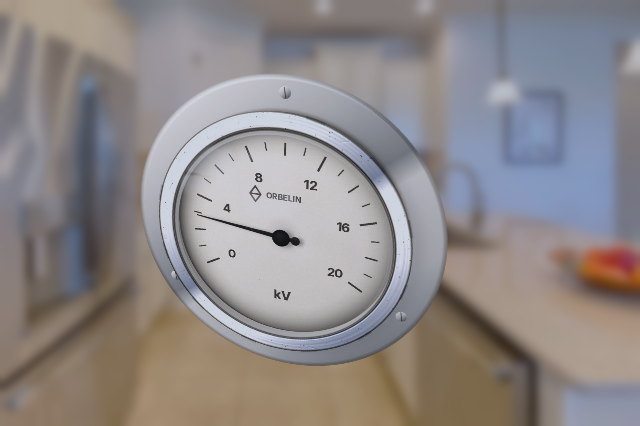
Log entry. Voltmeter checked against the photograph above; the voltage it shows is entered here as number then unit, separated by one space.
3 kV
